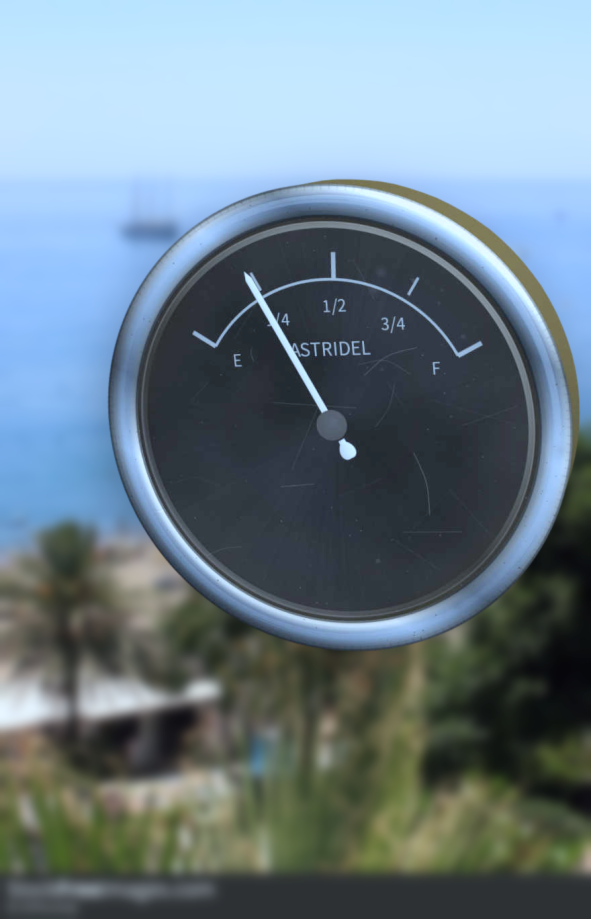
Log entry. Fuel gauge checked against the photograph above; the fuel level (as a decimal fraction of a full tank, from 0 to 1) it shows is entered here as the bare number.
0.25
